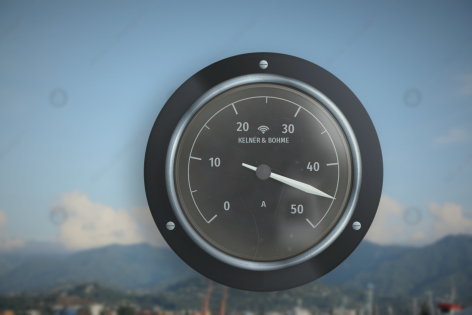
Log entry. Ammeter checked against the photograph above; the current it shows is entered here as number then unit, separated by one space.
45 A
